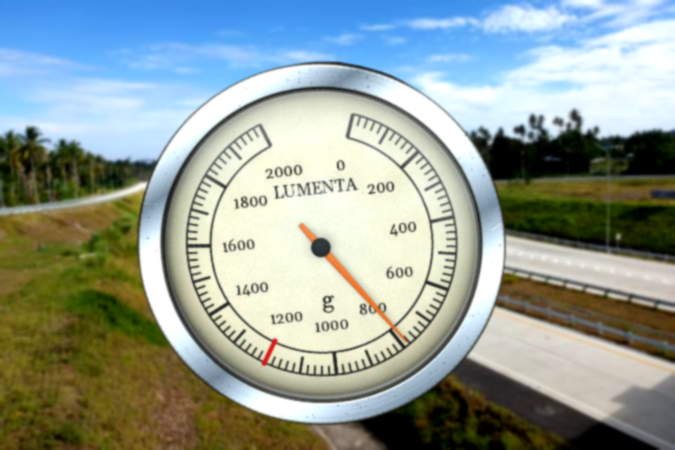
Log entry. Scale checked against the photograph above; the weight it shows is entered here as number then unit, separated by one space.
780 g
